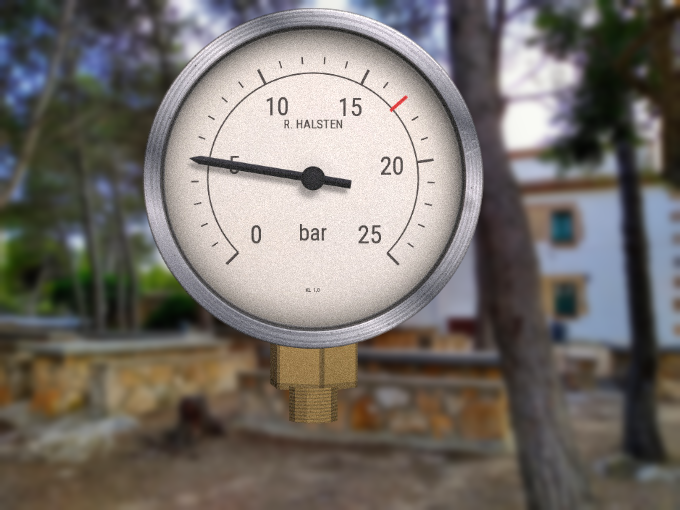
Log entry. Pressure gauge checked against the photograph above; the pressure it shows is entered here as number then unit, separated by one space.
5 bar
